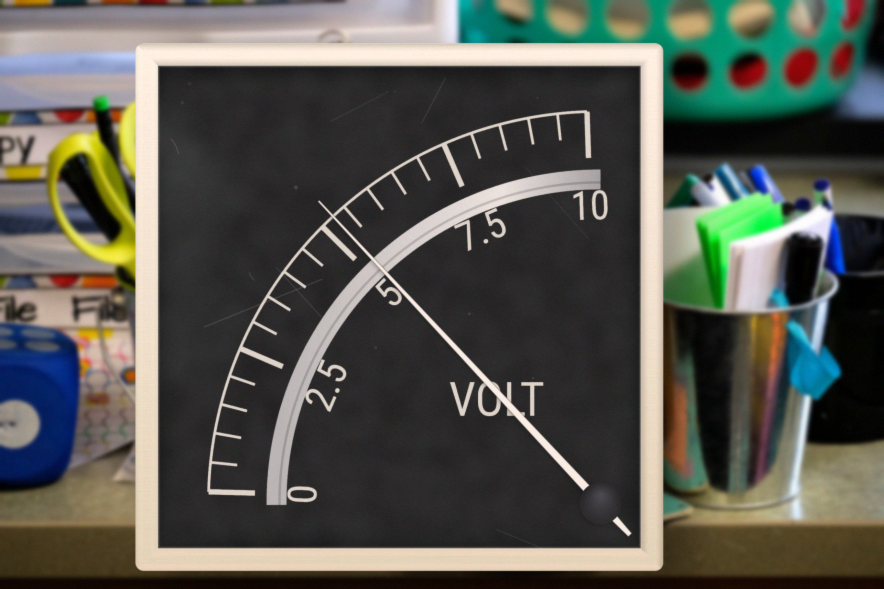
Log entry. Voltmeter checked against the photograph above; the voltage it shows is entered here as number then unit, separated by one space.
5.25 V
